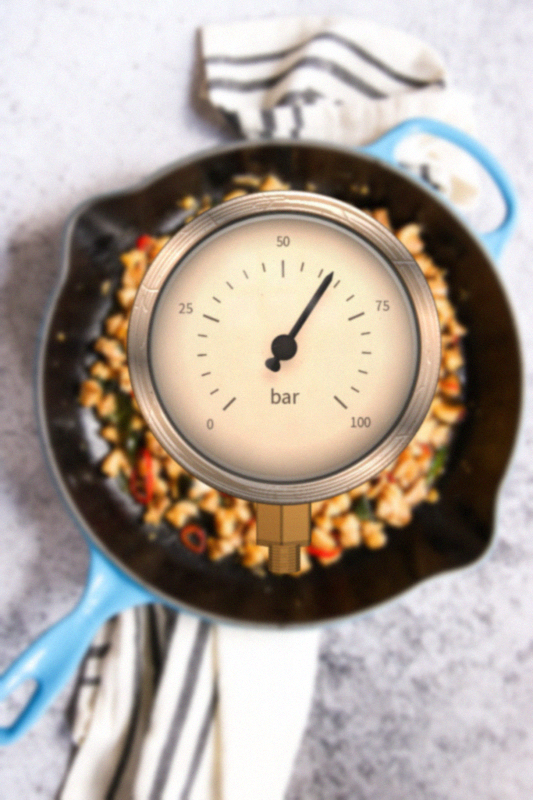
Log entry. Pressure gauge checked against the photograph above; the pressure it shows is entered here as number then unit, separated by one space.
62.5 bar
